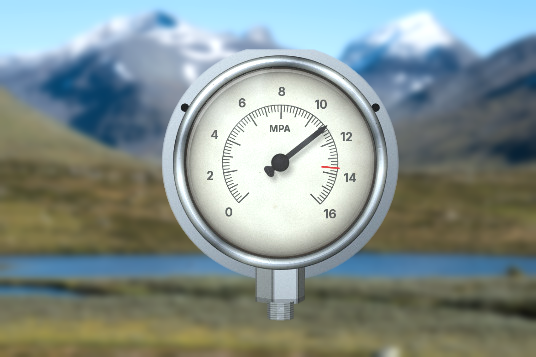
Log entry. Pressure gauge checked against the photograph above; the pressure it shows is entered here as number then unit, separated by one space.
11 MPa
